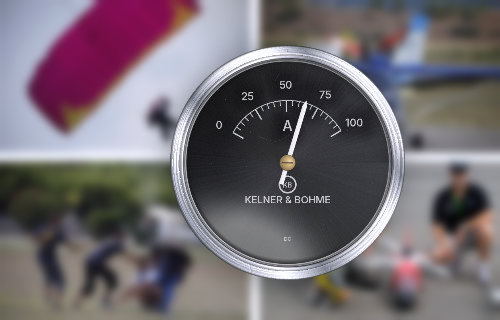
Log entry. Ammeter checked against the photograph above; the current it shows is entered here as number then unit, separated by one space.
65 A
